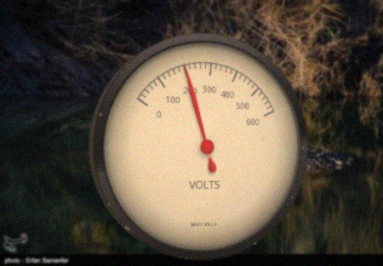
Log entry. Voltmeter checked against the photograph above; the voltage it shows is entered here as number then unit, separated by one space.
200 V
